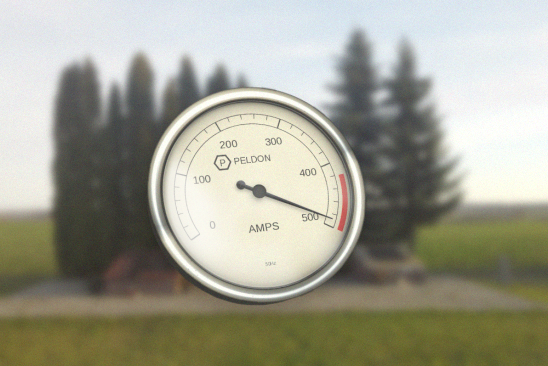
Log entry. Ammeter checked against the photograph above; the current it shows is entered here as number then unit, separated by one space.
490 A
